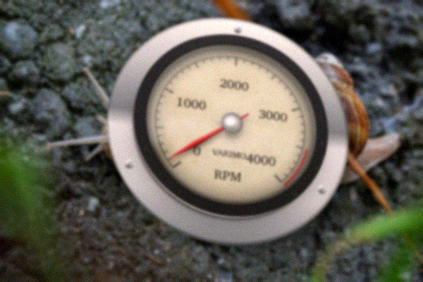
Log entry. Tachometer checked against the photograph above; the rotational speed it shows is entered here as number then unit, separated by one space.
100 rpm
